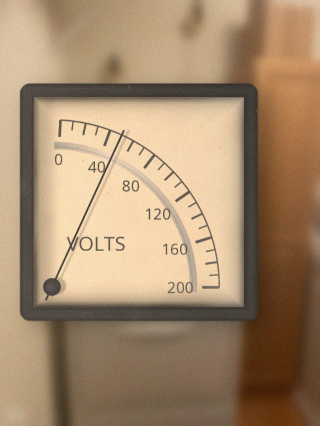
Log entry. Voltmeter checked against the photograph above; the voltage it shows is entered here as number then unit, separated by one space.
50 V
